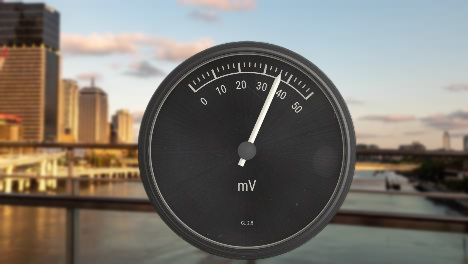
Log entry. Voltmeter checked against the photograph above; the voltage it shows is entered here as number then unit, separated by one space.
36 mV
